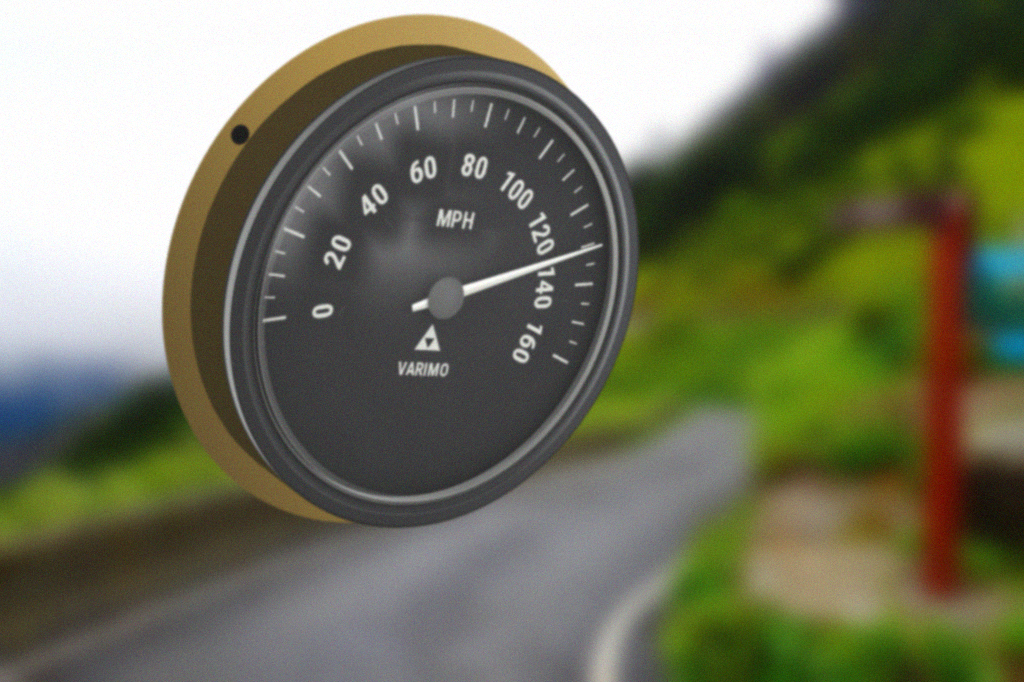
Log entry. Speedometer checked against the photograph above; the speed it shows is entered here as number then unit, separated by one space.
130 mph
